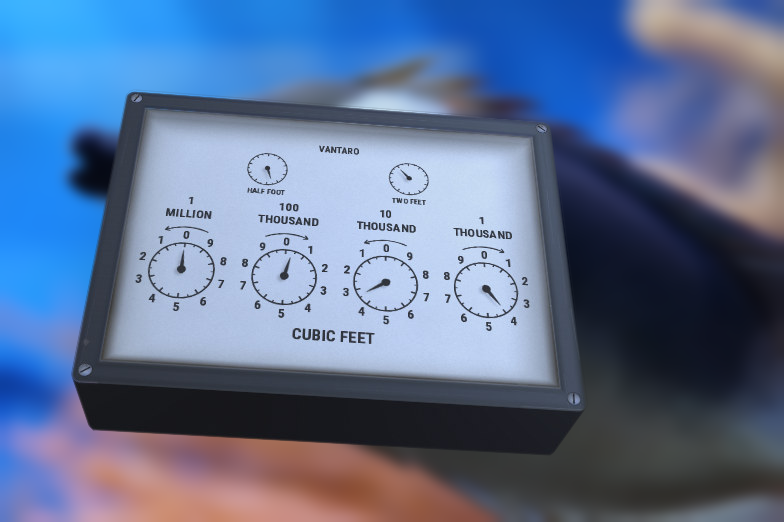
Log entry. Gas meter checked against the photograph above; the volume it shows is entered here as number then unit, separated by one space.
3400 ft³
